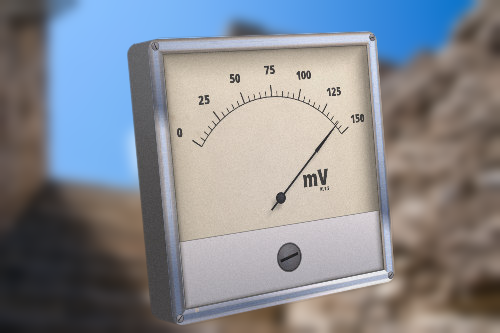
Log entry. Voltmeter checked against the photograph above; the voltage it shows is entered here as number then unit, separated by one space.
140 mV
